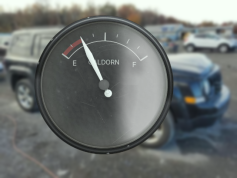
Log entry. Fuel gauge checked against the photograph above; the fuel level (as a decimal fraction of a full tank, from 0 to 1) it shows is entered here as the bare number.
0.25
